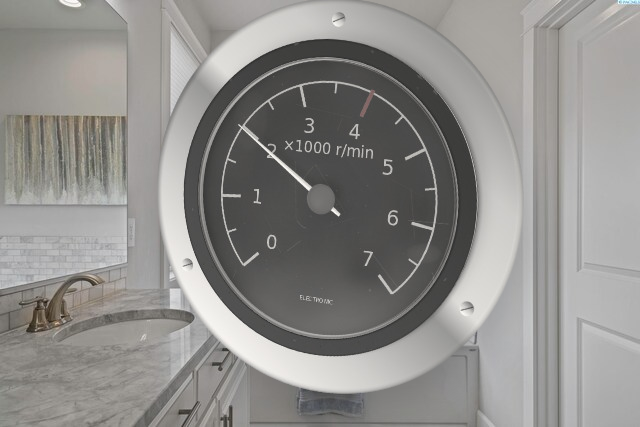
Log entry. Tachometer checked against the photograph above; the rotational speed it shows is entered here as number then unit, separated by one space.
2000 rpm
